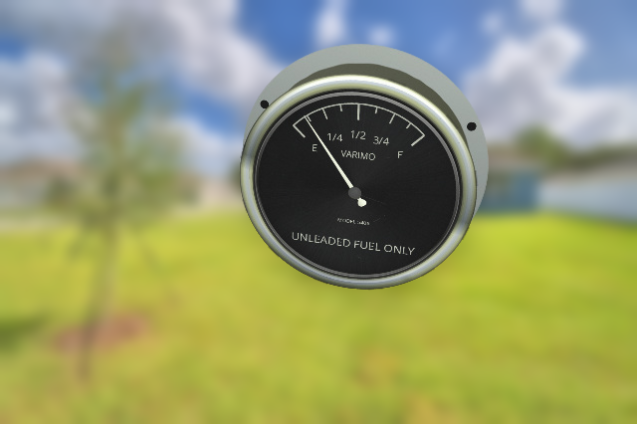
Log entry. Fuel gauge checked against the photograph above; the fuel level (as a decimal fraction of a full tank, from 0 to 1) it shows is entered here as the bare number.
0.125
